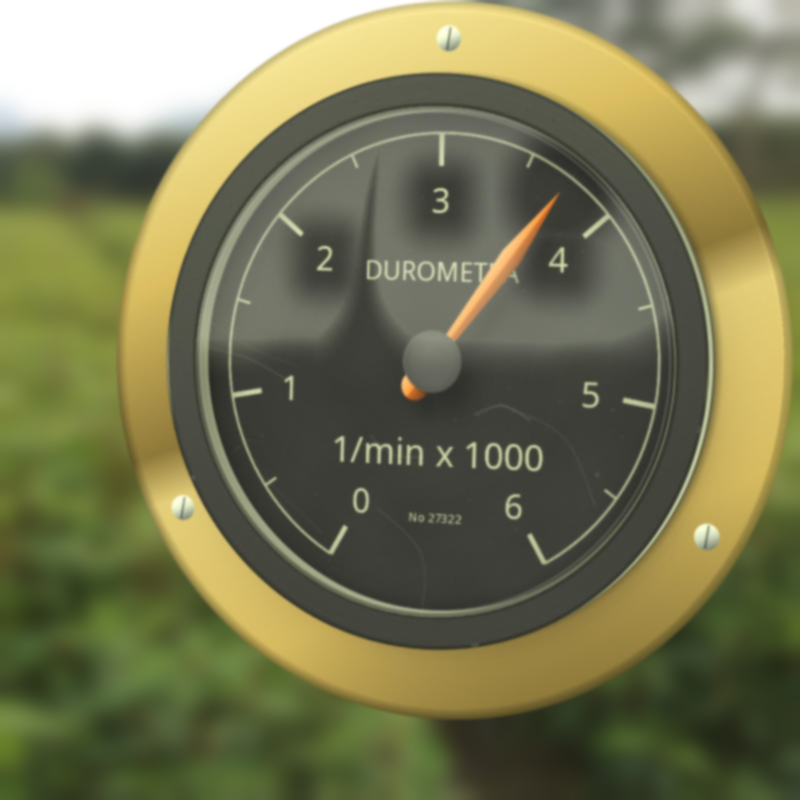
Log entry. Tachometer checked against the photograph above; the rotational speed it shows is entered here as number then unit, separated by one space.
3750 rpm
